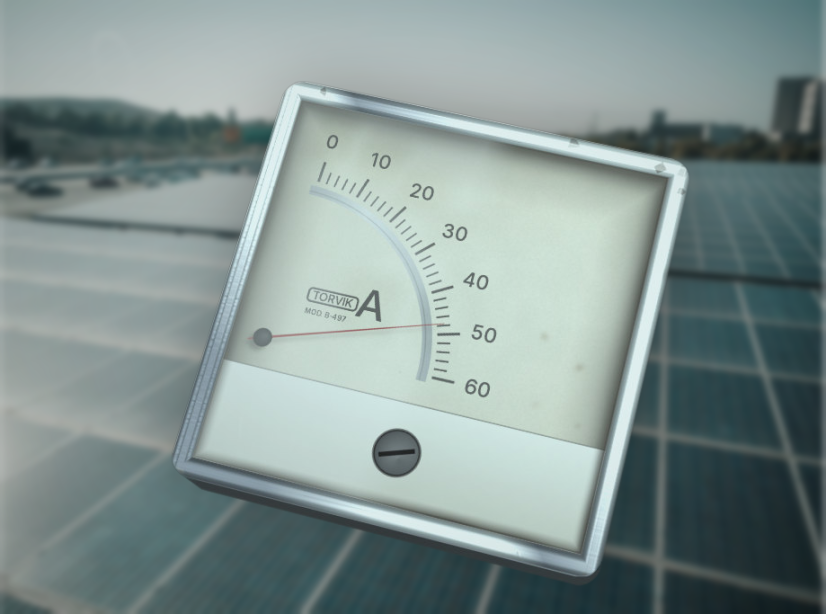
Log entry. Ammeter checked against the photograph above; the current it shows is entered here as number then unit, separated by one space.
48 A
